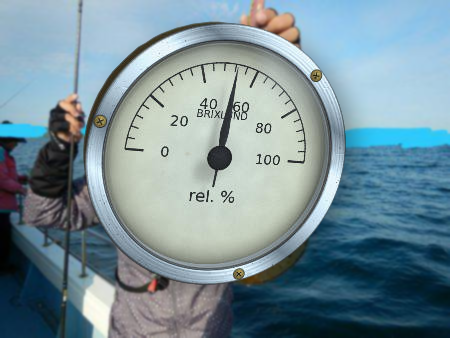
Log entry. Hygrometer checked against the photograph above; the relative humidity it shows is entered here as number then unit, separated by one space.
52 %
